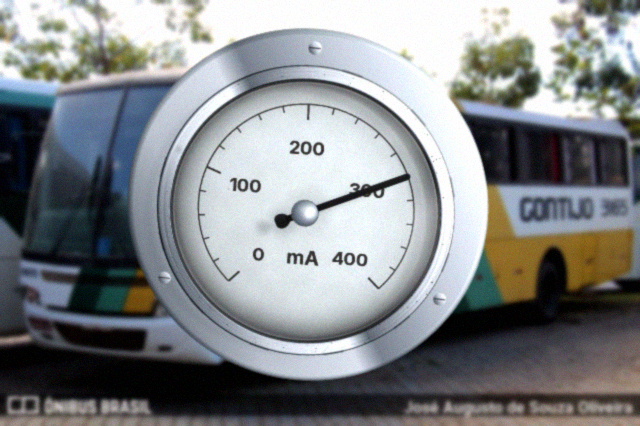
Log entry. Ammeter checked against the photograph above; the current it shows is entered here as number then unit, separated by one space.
300 mA
